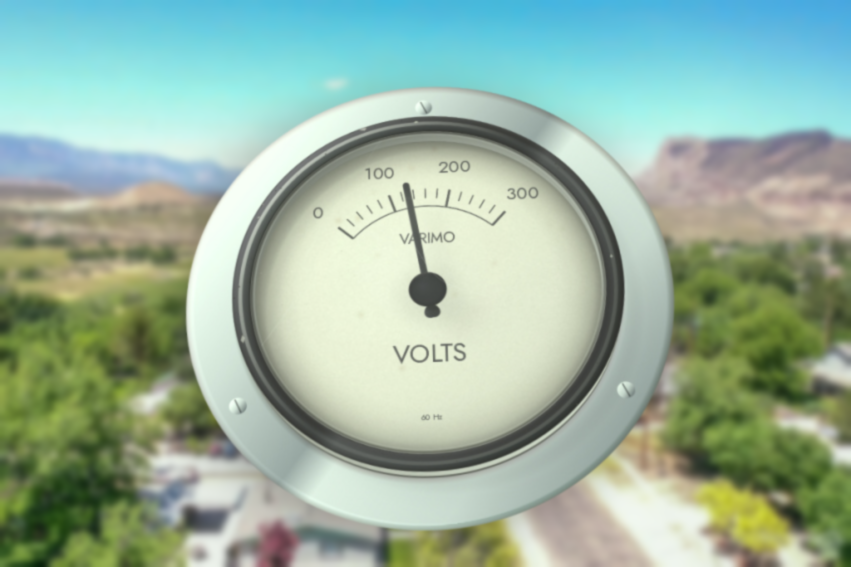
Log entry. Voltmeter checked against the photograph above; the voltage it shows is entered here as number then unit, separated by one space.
130 V
